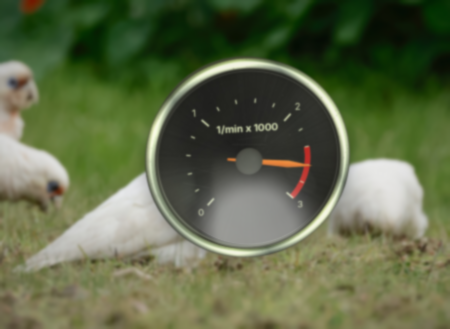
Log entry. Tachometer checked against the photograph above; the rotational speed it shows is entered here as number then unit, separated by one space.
2600 rpm
